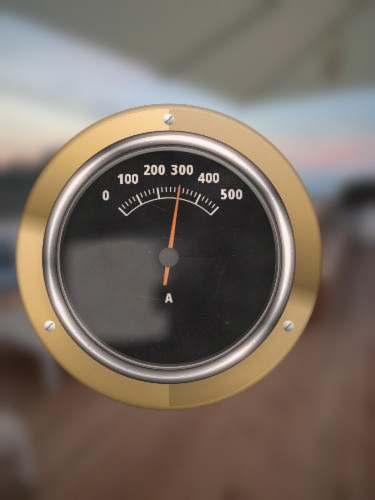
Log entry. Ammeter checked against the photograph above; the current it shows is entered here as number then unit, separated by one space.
300 A
